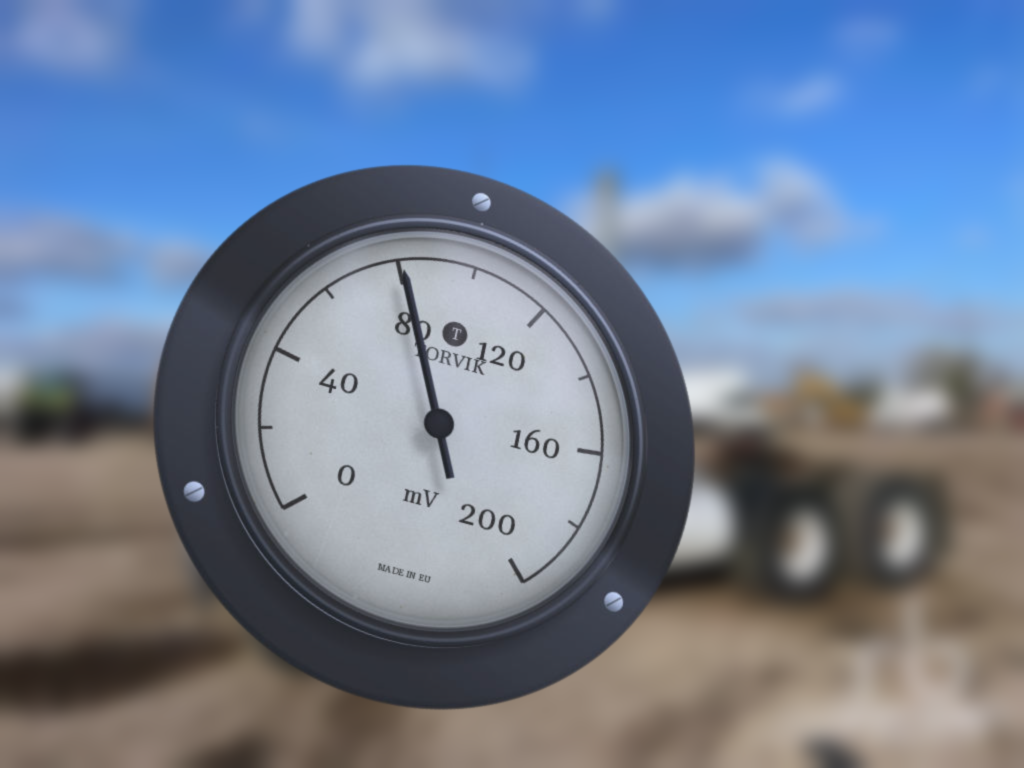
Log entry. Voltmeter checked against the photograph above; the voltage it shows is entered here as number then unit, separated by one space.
80 mV
